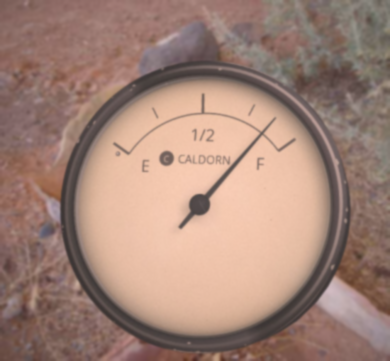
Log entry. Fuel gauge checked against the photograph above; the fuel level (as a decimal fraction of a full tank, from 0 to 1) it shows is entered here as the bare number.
0.875
